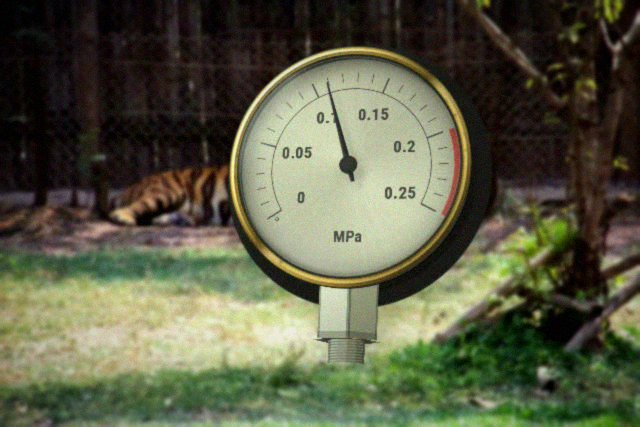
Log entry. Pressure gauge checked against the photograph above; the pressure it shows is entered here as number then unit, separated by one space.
0.11 MPa
